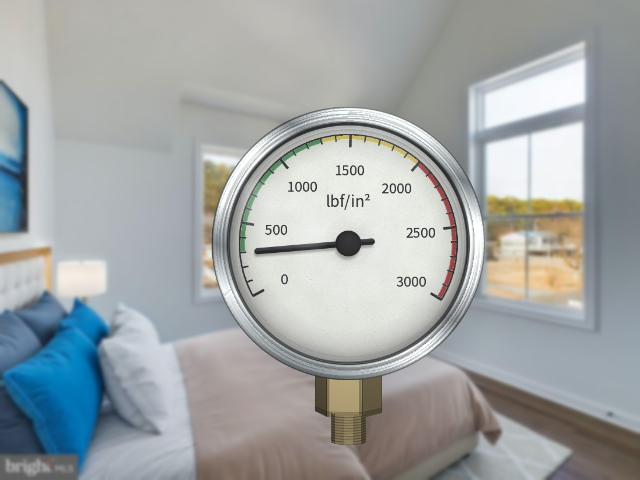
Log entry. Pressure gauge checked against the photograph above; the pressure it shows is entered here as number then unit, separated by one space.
300 psi
